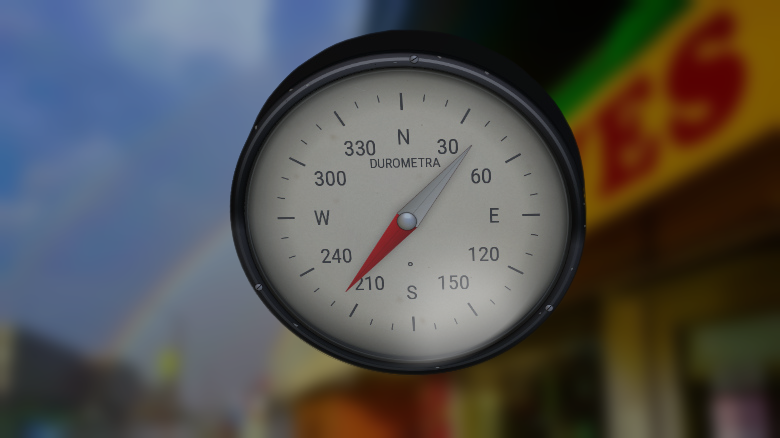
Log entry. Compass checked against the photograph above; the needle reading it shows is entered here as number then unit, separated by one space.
220 °
